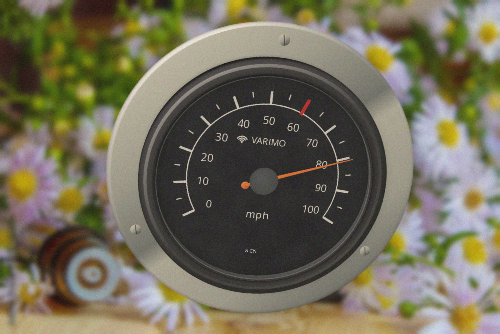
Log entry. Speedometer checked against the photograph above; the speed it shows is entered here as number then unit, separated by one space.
80 mph
